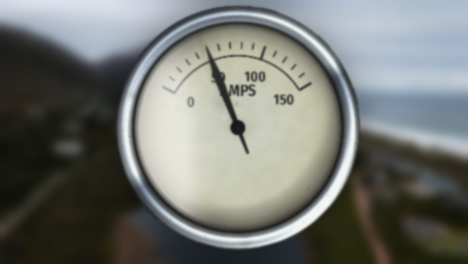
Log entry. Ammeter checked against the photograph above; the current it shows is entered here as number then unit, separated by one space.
50 A
